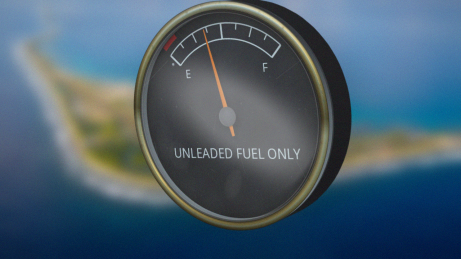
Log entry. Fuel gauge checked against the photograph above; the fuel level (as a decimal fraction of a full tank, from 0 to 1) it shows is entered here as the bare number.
0.375
